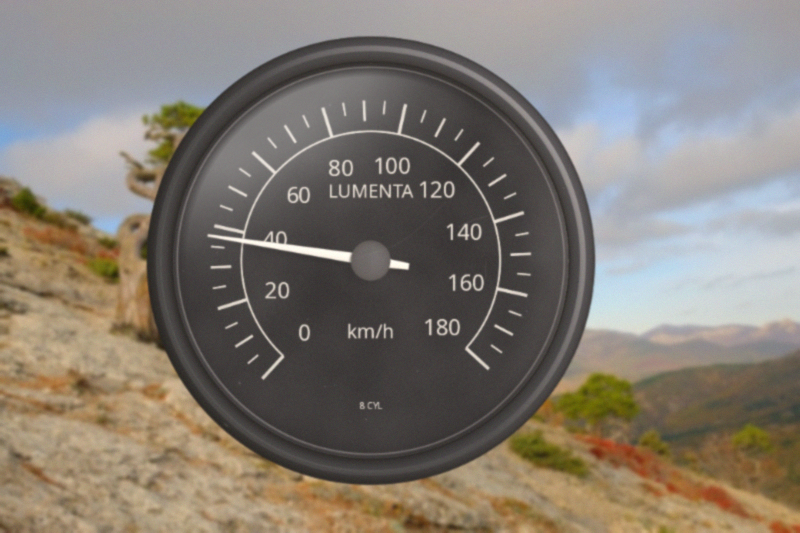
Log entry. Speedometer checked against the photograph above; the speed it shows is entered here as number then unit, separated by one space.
37.5 km/h
